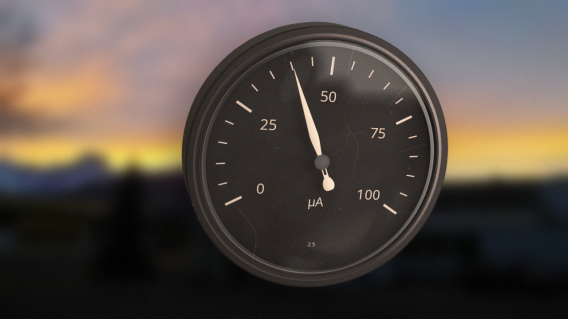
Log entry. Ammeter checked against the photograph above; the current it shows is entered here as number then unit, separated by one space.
40 µA
